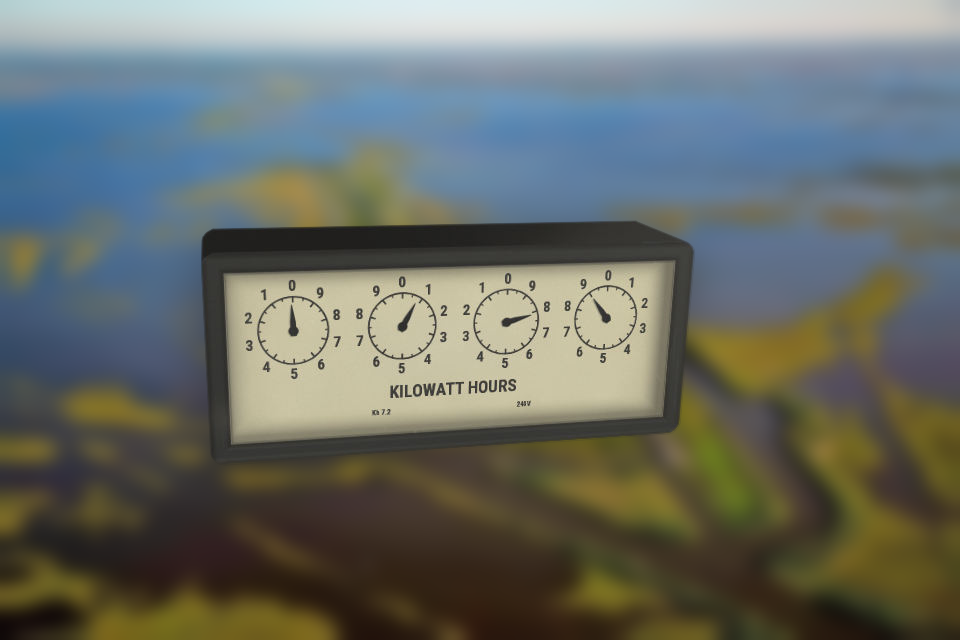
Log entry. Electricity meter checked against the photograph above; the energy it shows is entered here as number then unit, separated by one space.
79 kWh
